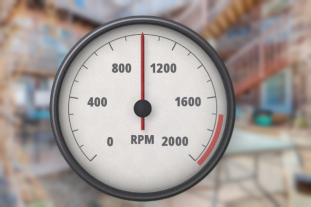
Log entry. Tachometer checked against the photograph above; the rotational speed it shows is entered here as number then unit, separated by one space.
1000 rpm
